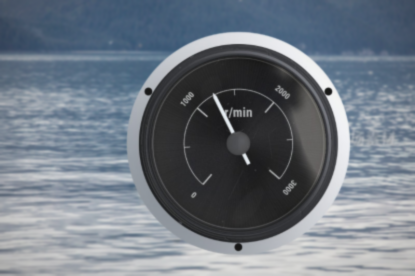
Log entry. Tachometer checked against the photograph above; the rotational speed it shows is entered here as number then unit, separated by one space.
1250 rpm
